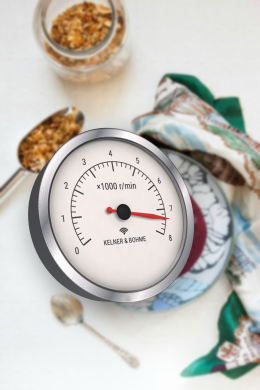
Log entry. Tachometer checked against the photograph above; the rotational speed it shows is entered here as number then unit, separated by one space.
7400 rpm
